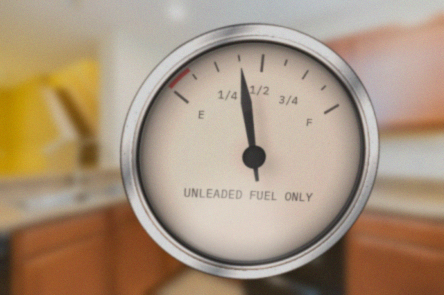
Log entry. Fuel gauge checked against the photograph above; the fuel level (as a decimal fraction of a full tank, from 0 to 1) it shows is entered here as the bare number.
0.375
